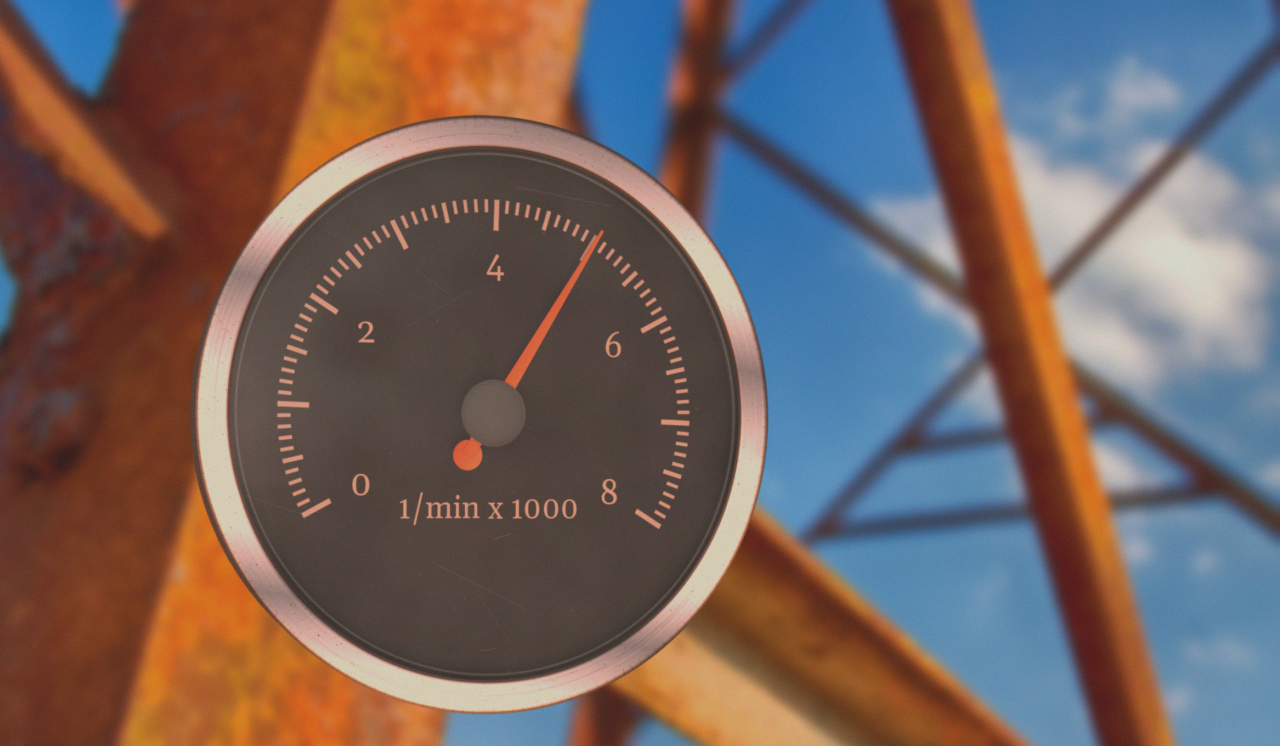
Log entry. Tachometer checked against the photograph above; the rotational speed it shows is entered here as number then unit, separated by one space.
5000 rpm
